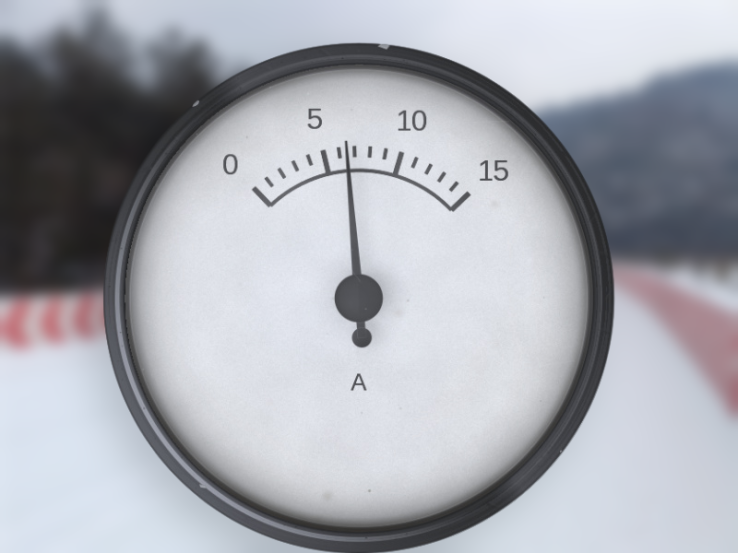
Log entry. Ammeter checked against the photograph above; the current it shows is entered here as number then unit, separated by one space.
6.5 A
